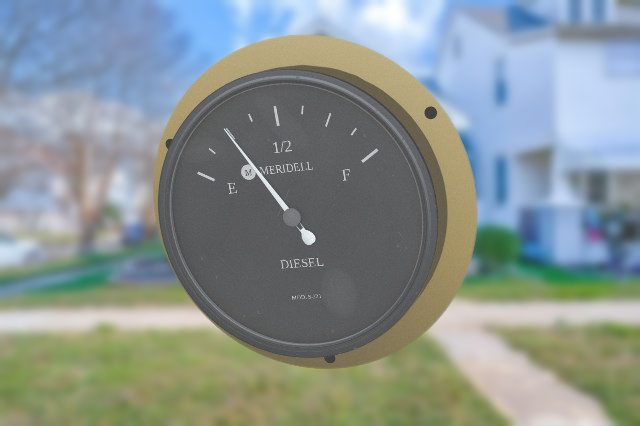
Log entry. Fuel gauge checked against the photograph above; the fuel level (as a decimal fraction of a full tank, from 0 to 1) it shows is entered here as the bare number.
0.25
